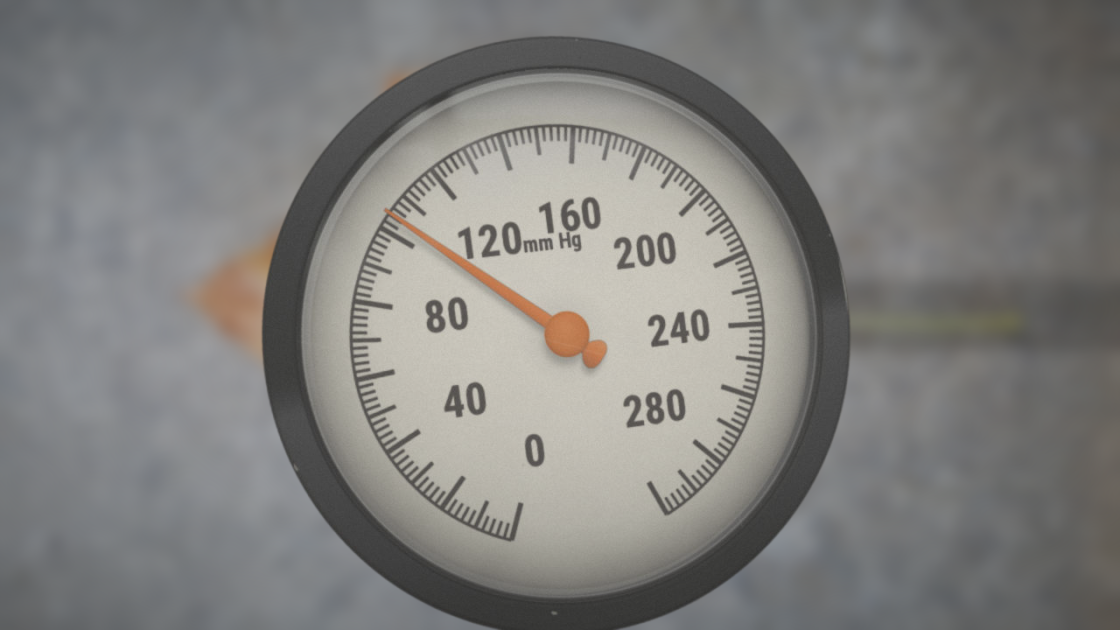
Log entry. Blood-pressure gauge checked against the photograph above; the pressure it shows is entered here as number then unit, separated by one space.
104 mmHg
